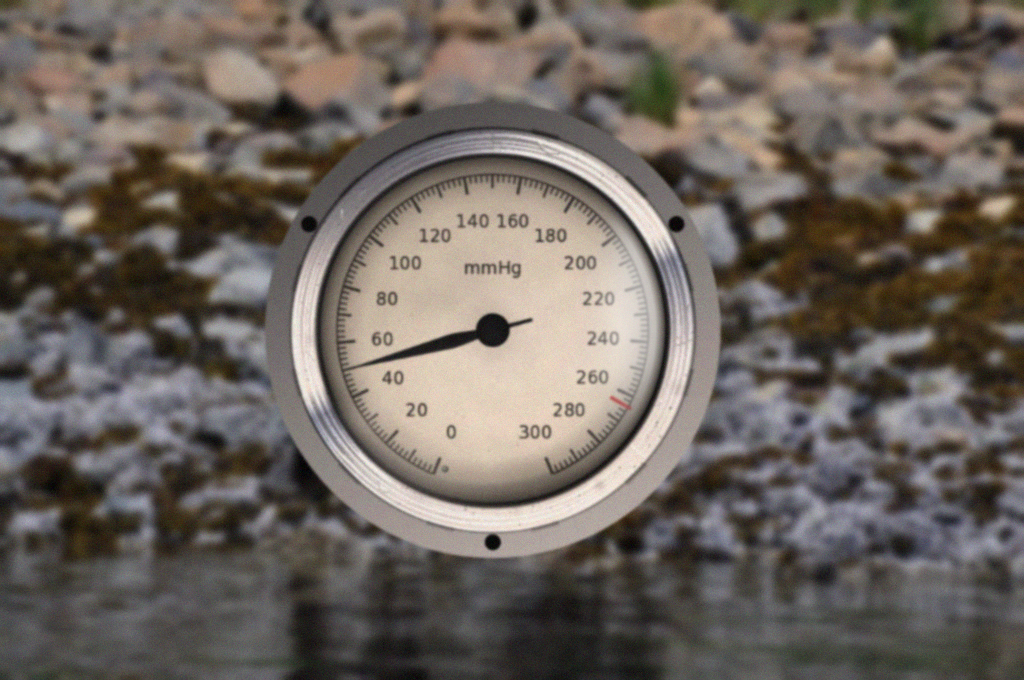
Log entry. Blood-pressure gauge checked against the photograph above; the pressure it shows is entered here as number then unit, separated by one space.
50 mmHg
